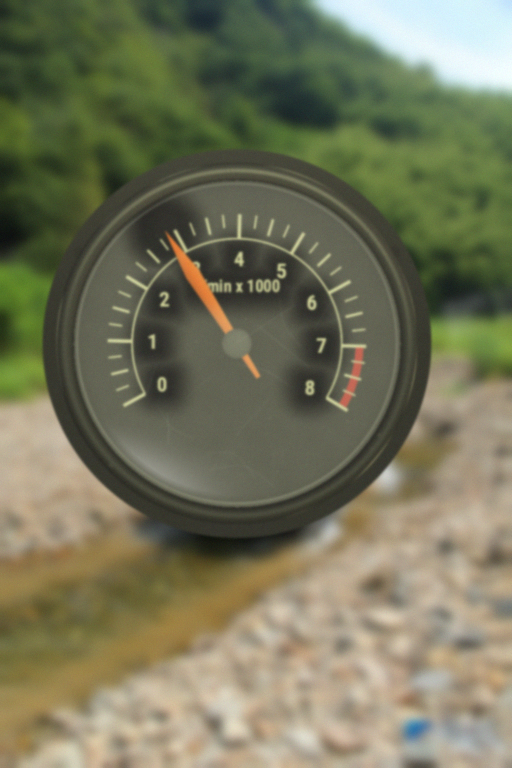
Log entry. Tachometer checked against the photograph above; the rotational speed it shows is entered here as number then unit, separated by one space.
2875 rpm
